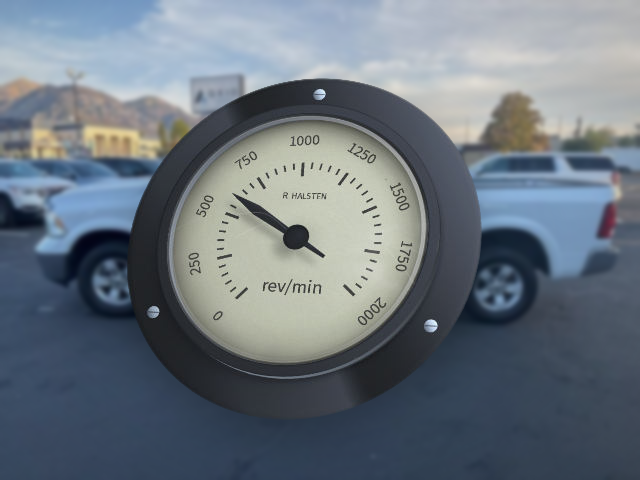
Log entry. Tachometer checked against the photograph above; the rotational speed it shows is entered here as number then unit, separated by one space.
600 rpm
